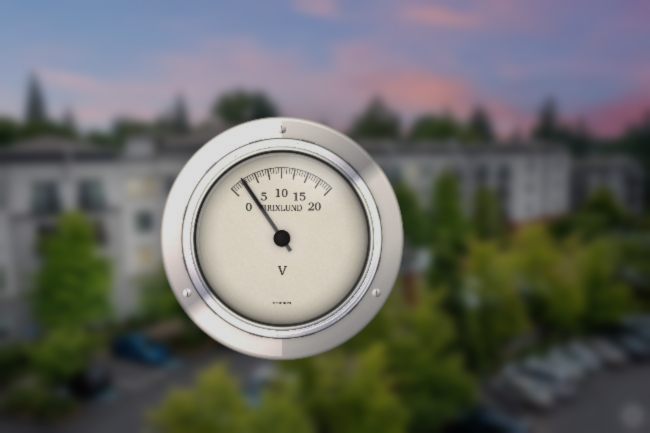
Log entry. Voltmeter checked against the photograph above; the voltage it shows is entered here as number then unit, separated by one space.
2.5 V
